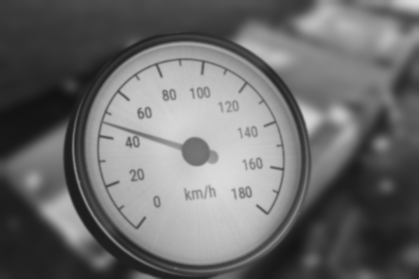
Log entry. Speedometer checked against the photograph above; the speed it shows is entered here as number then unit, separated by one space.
45 km/h
